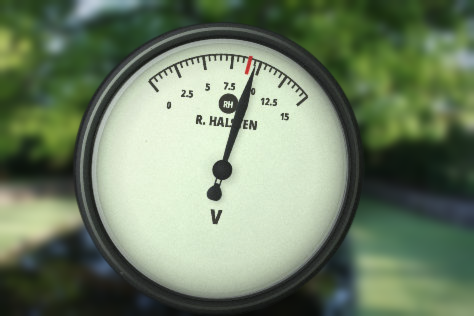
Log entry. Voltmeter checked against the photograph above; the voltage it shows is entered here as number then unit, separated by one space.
9.5 V
